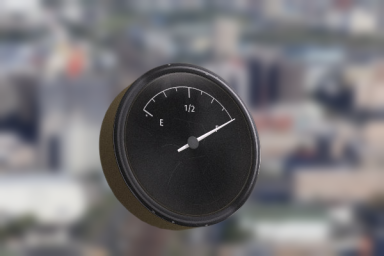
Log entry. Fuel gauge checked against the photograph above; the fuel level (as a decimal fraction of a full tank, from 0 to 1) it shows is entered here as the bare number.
1
